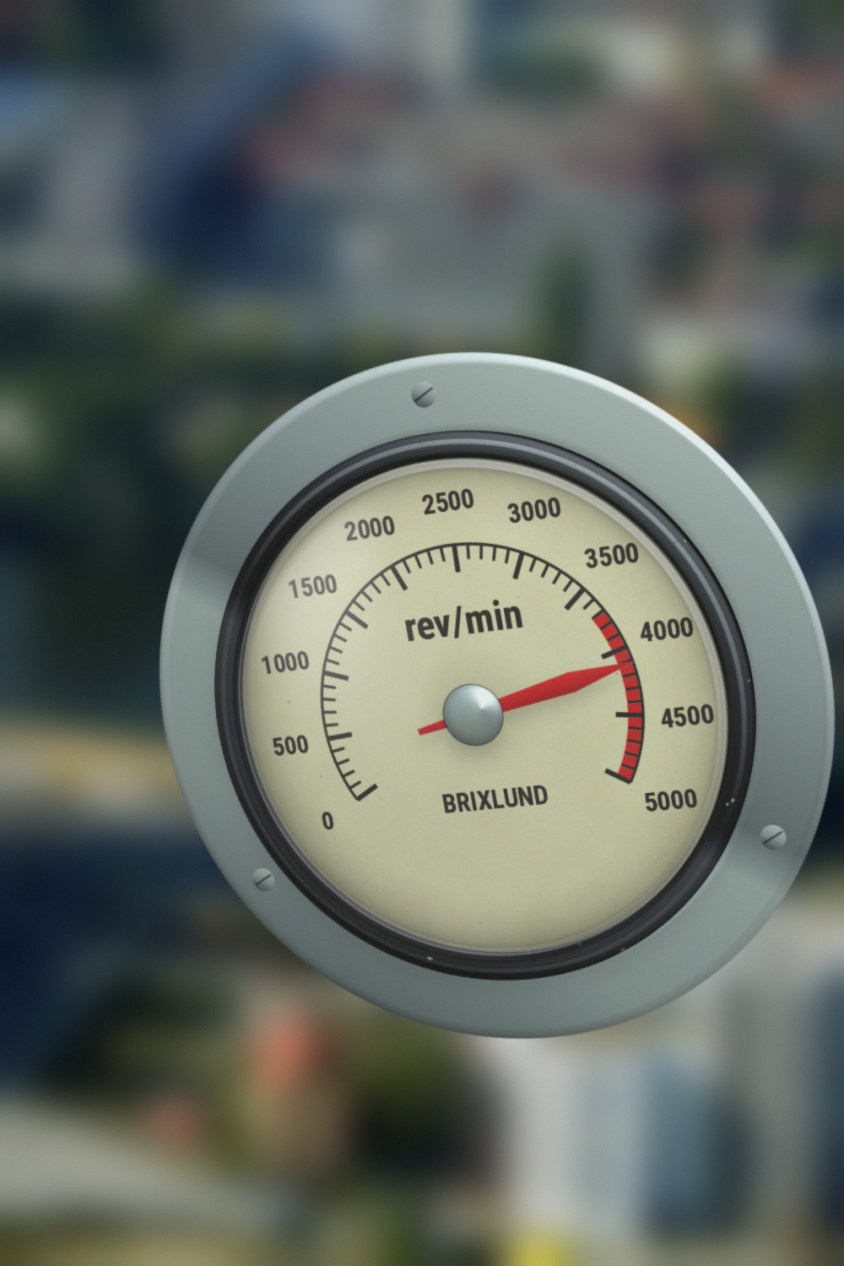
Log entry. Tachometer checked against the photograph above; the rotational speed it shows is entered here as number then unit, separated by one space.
4100 rpm
